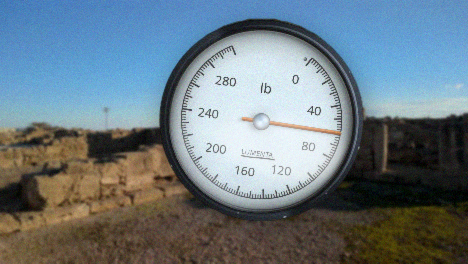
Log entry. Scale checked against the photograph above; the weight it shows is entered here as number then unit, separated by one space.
60 lb
